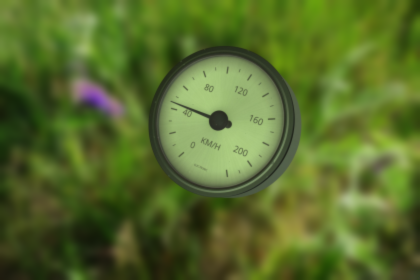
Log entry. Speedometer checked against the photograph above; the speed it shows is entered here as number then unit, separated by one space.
45 km/h
